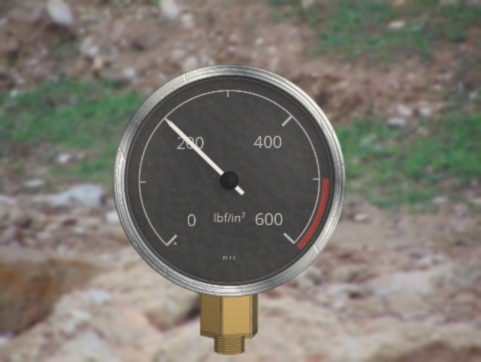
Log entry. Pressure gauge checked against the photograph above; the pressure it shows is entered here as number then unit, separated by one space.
200 psi
